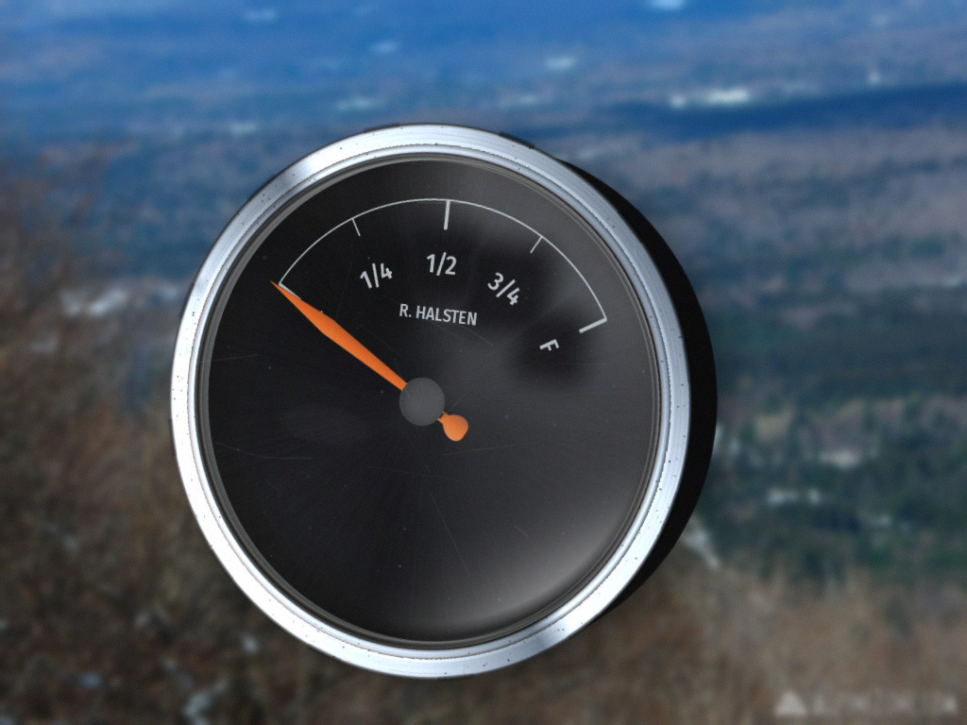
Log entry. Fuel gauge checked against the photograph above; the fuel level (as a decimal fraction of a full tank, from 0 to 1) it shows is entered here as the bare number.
0
